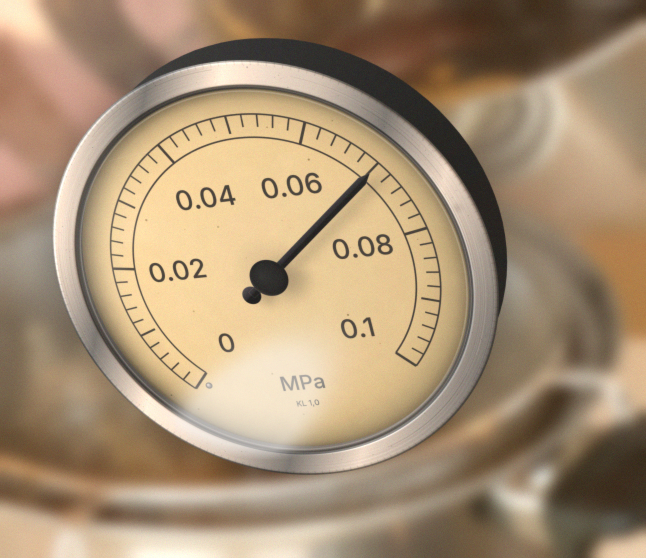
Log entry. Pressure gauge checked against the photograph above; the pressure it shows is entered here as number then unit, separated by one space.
0.07 MPa
